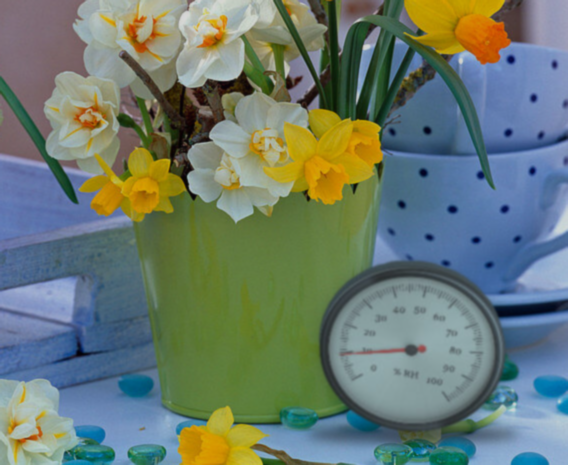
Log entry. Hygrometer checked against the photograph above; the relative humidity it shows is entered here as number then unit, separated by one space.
10 %
